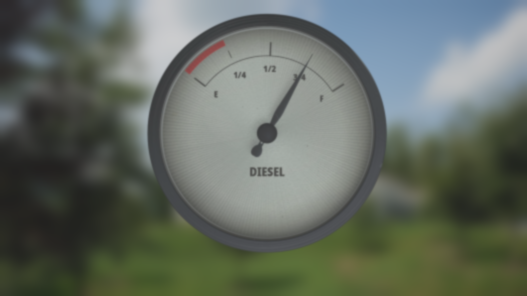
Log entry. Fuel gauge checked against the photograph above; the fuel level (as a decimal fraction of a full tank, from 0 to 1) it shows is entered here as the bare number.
0.75
